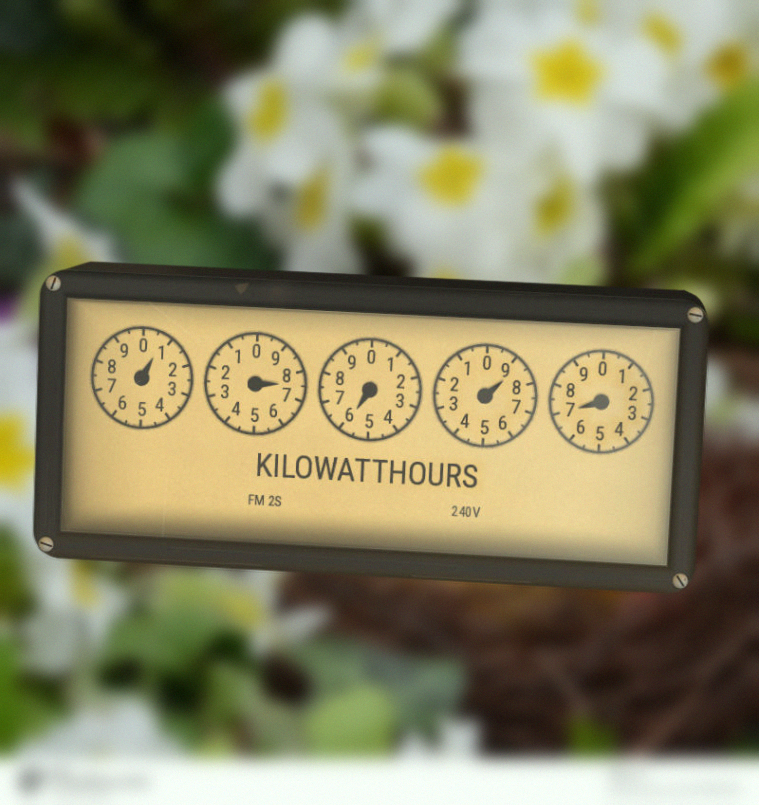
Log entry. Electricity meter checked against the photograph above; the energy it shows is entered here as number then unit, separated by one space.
7587 kWh
